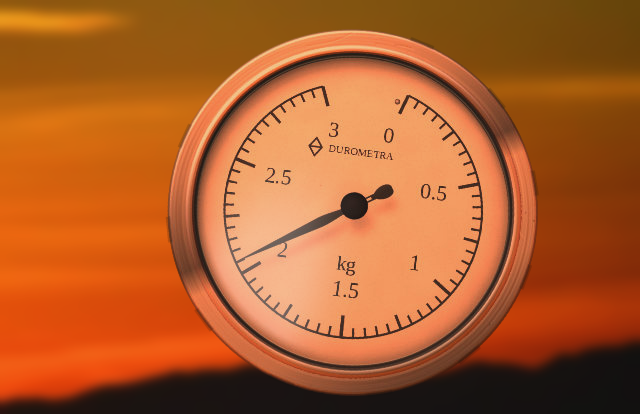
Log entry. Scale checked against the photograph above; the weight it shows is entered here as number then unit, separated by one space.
2.05 kg
